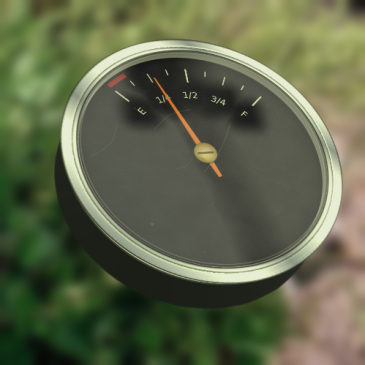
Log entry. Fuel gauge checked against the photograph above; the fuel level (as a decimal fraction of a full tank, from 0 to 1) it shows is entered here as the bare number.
0.25
